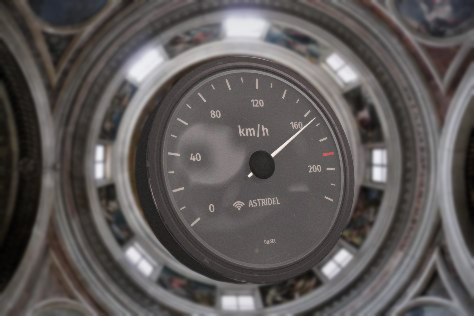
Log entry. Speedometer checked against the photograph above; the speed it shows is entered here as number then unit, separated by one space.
165 km/h
